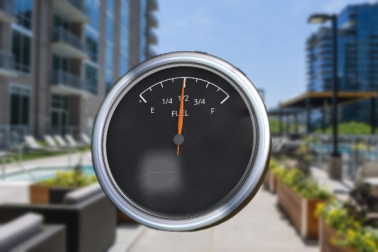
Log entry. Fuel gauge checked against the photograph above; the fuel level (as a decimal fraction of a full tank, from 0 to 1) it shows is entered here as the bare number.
0.5
